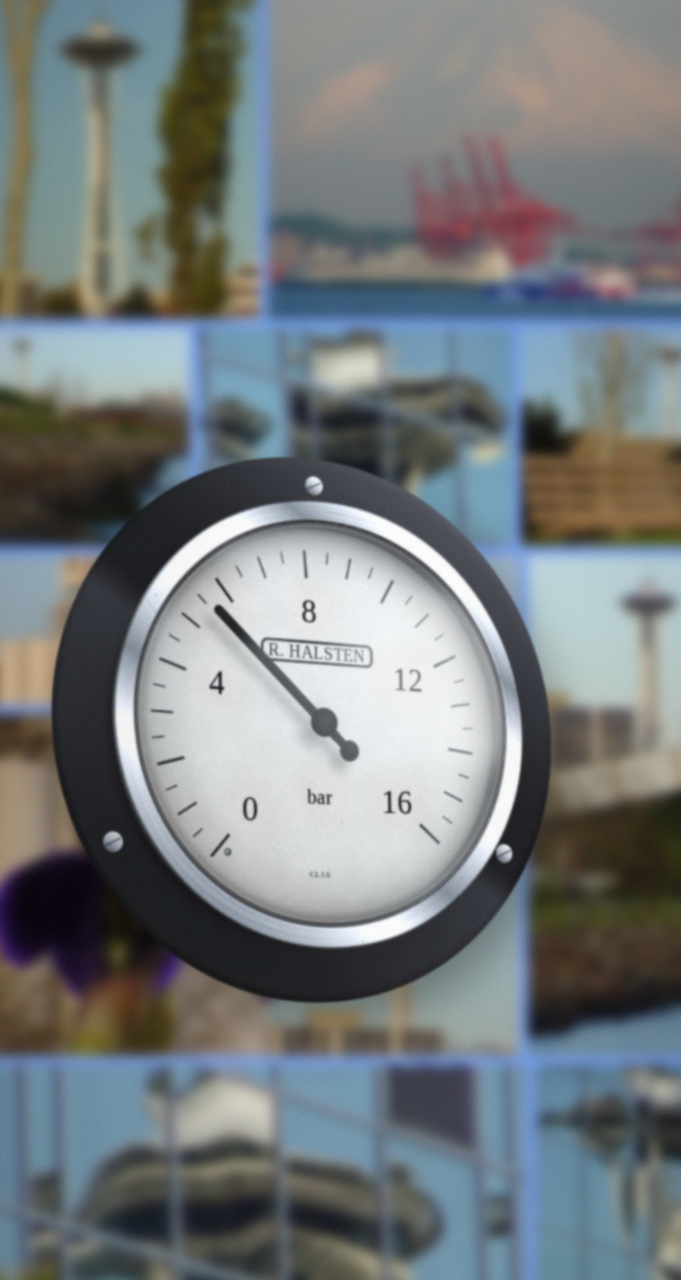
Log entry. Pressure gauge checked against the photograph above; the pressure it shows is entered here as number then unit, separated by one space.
5.5 bar
